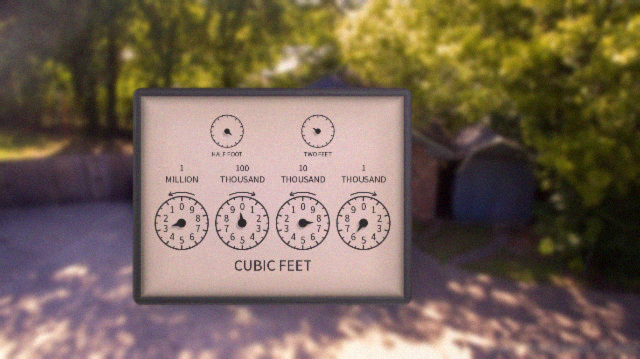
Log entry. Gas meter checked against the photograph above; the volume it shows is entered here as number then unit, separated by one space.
297600 ft³
